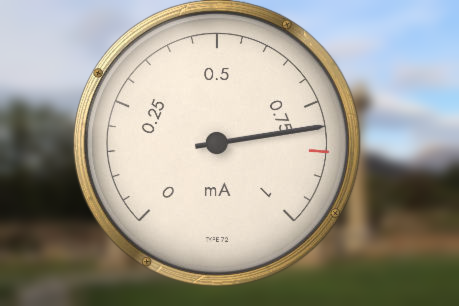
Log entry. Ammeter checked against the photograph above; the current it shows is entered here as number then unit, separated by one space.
0.8 mA
